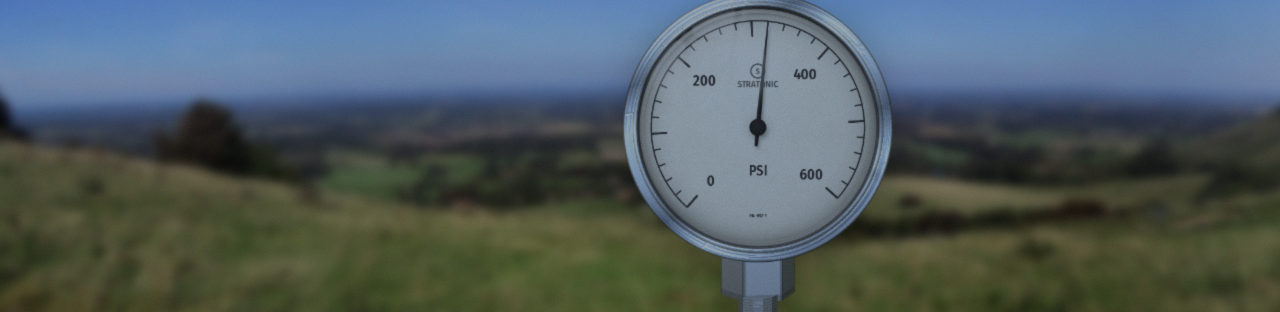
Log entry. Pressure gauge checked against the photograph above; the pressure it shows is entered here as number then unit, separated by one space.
320 psi
